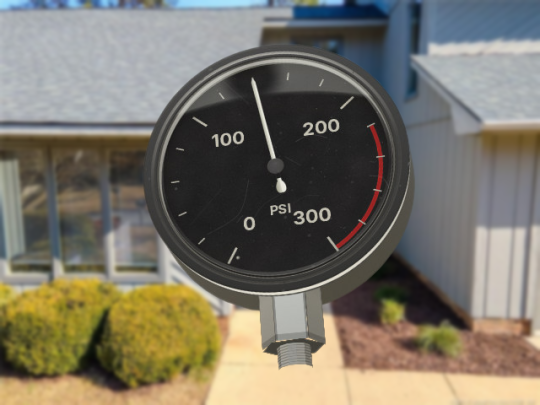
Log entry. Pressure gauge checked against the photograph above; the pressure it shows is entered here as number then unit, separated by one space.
140 psi
